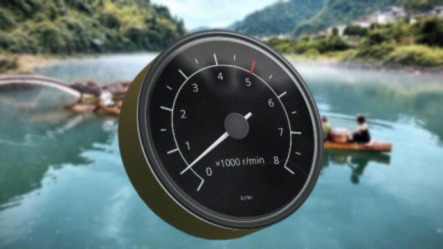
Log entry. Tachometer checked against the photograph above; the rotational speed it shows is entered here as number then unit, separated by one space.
500 rpm
